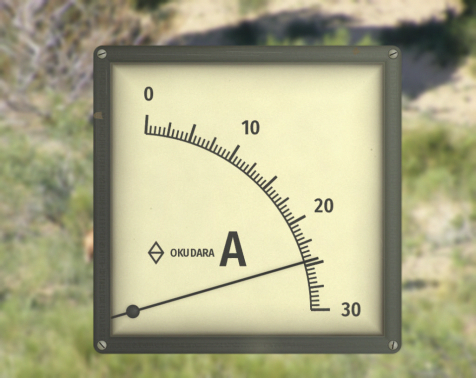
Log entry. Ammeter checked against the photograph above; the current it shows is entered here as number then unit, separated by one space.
24.5 A
